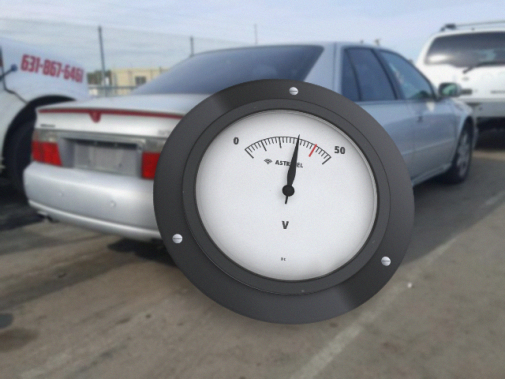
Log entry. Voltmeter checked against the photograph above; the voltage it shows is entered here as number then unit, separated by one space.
30 V
